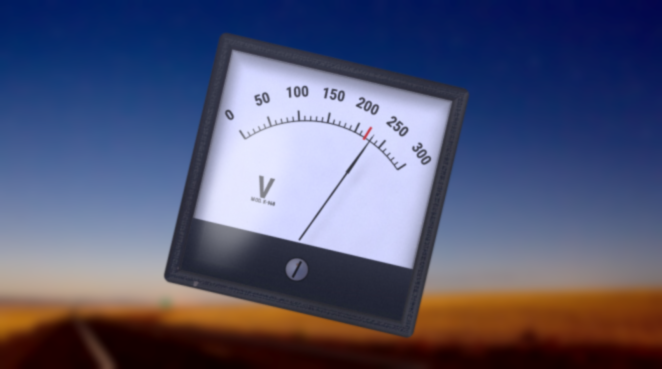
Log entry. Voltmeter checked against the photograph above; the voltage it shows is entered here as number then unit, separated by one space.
230 V
